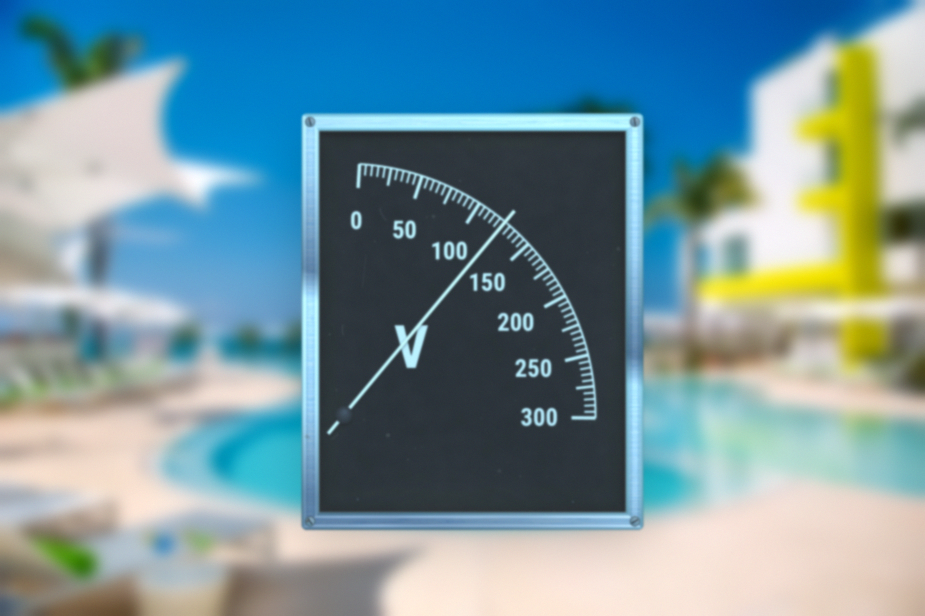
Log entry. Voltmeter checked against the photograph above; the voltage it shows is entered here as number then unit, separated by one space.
125 V
